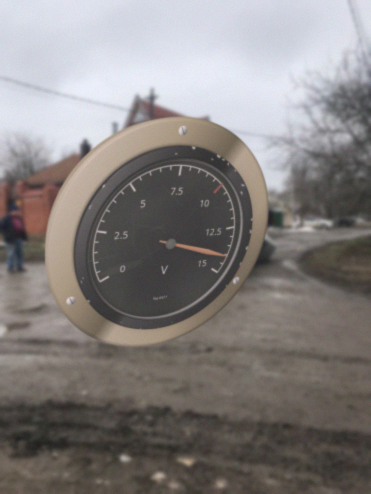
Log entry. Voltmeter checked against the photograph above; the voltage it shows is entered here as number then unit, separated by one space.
14 V
